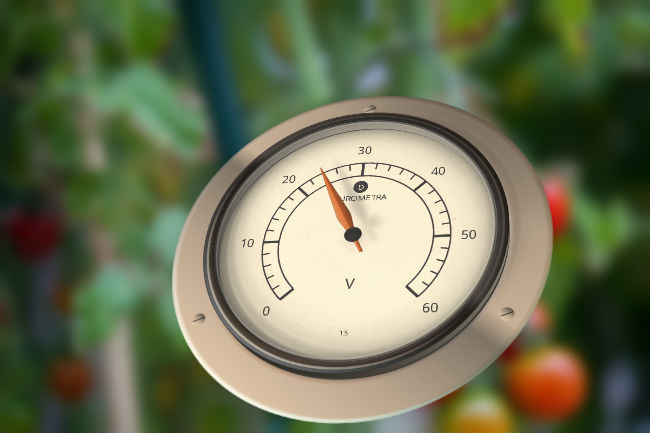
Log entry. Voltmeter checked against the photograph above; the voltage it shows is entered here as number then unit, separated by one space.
24 V
